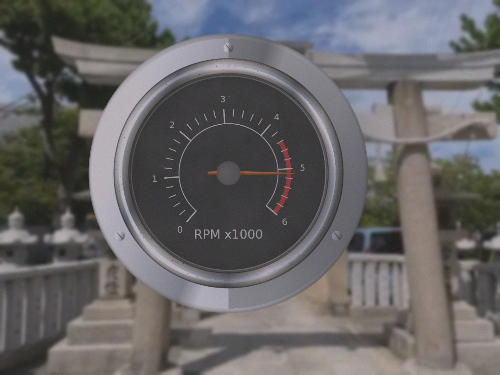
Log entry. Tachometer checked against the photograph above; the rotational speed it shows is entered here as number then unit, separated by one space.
5100 rpm
